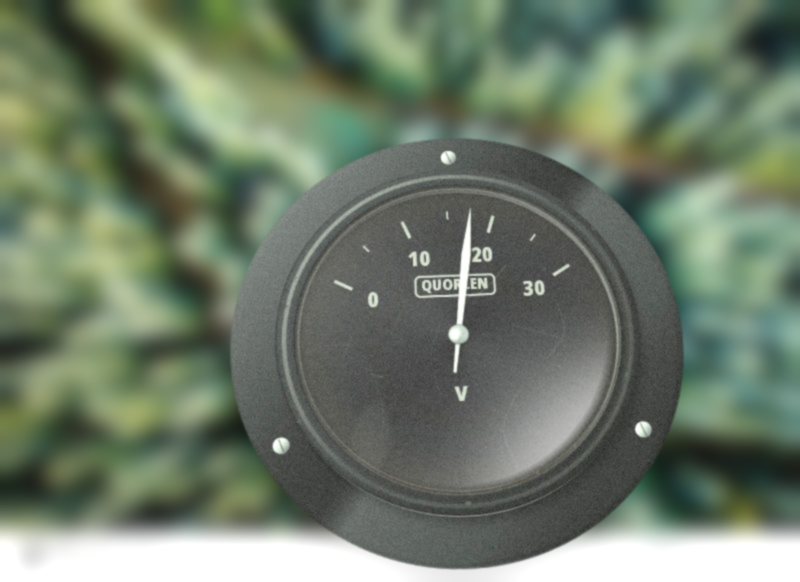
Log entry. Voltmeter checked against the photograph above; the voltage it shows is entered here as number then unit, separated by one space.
17.5 V
